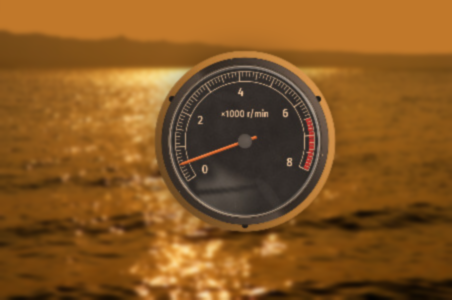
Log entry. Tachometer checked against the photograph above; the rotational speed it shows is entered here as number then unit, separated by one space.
500 rpm
